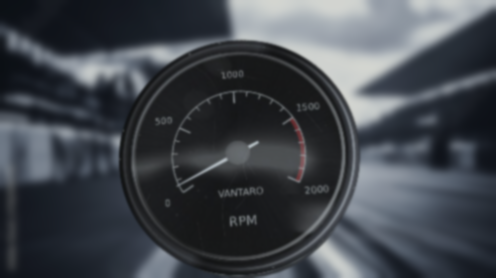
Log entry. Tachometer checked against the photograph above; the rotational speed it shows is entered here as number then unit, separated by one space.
50 rpm
